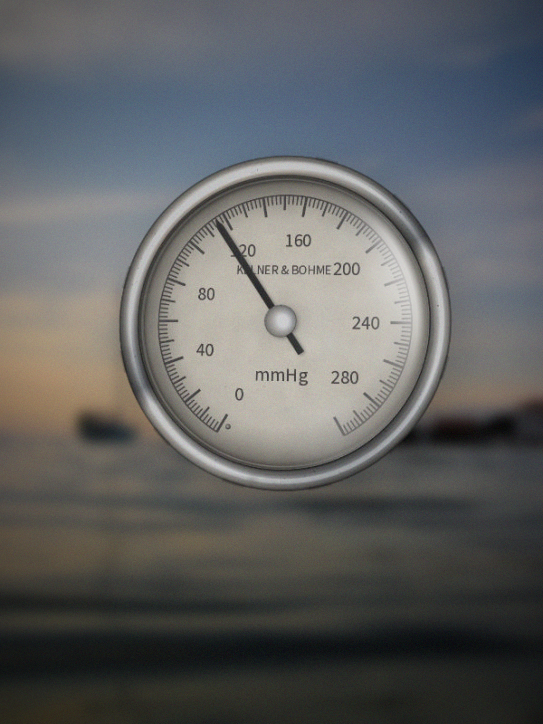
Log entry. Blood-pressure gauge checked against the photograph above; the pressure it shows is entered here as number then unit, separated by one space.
116 mmHg
